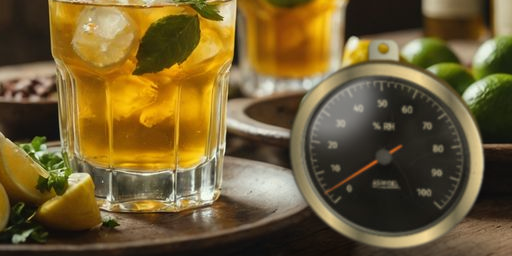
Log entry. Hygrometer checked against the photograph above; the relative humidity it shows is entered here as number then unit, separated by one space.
4 %
